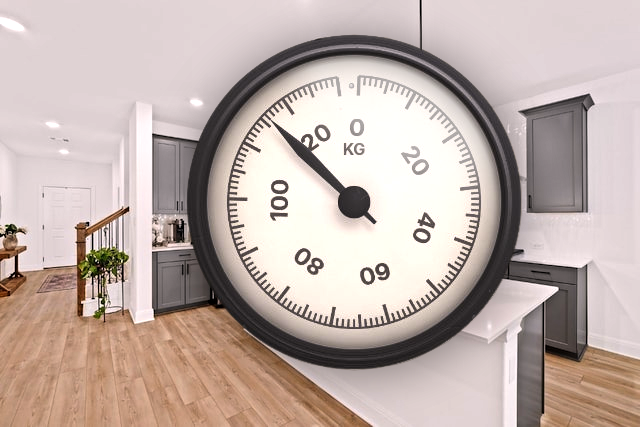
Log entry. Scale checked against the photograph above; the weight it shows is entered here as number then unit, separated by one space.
116 kg
